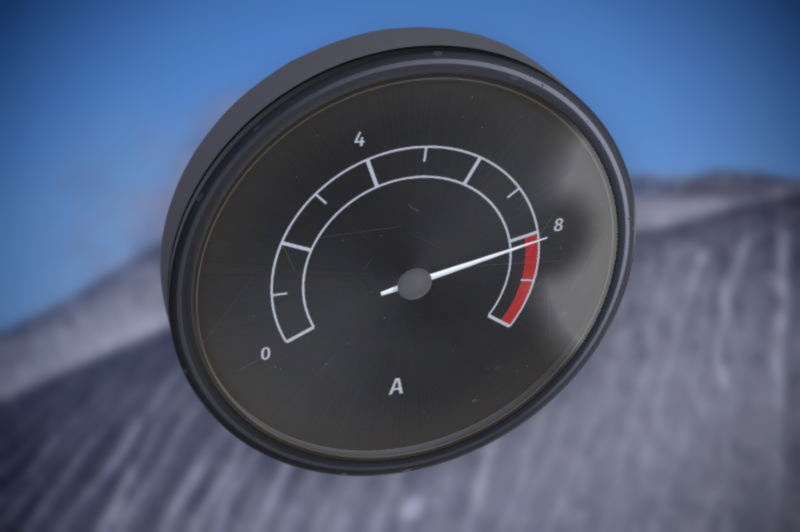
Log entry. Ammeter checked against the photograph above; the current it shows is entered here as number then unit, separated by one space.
8 A
